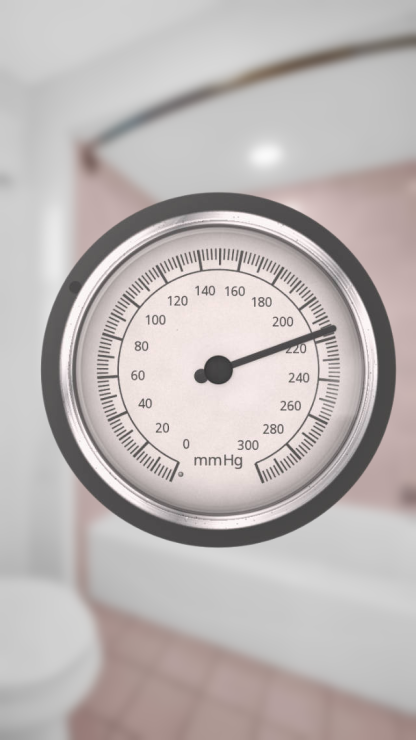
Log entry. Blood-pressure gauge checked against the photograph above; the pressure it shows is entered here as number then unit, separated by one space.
216 mmHg
